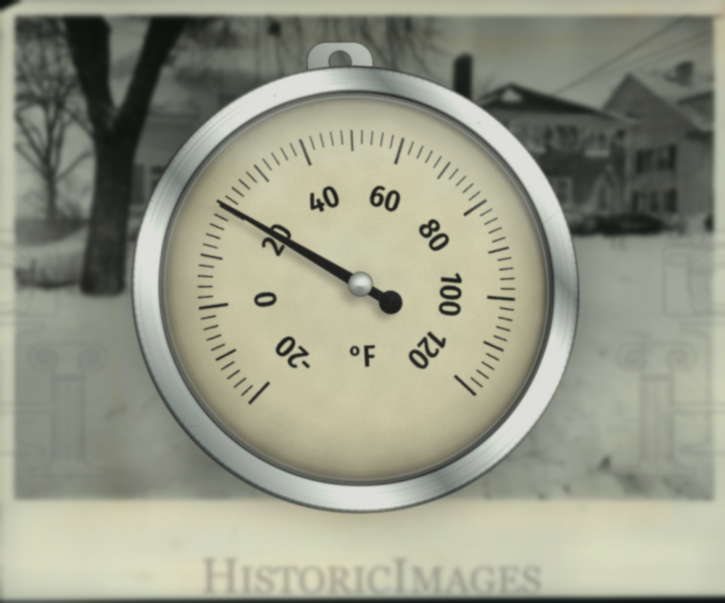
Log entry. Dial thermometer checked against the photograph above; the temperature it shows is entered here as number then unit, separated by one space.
20 °F
